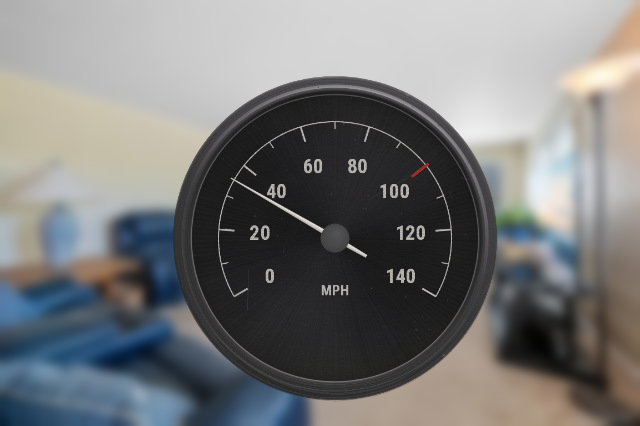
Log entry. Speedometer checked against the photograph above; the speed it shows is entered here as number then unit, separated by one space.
35 mph
